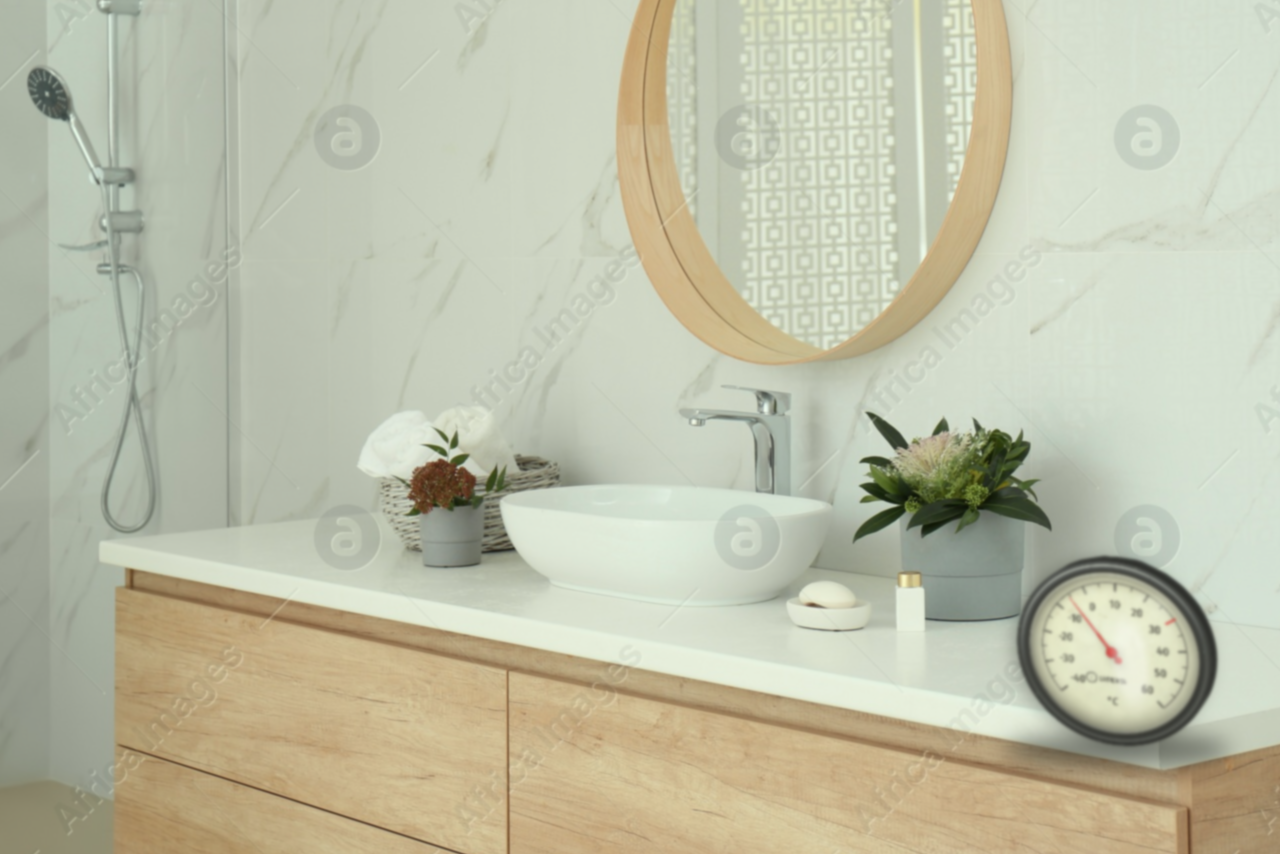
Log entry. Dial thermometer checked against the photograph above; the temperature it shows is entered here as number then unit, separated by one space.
-5 °C
